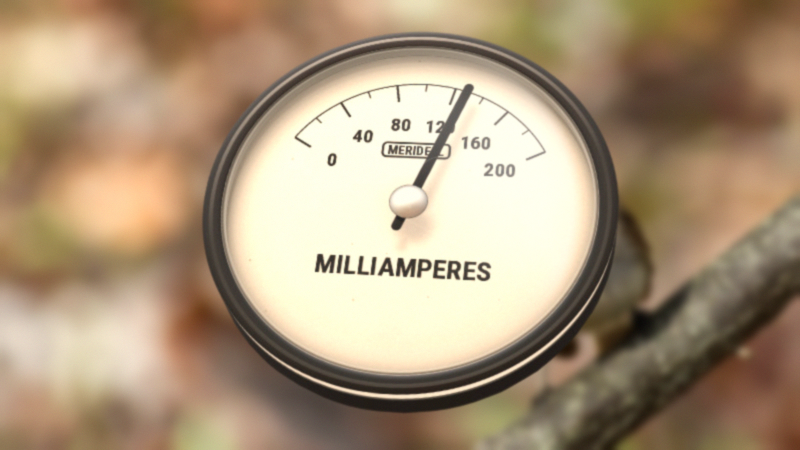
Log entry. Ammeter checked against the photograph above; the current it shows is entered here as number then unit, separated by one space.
130 mA
